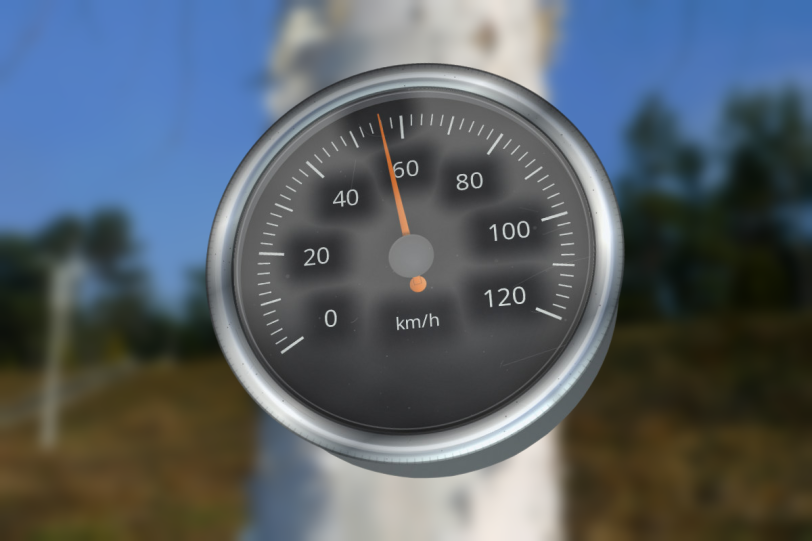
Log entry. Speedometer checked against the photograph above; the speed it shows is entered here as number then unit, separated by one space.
56 km/h
